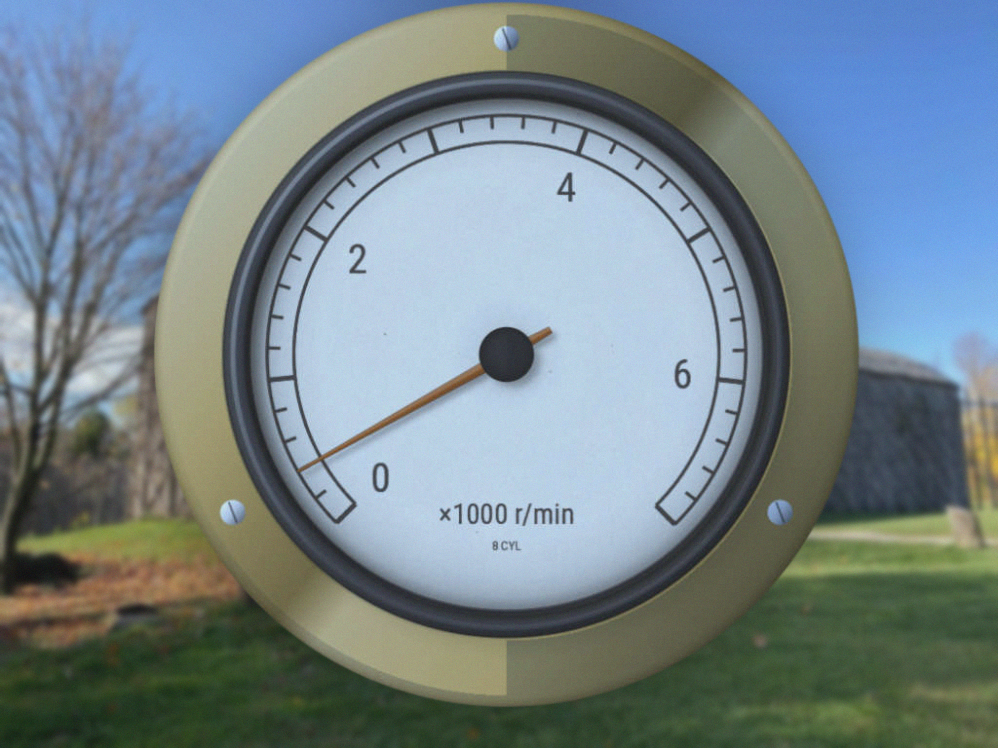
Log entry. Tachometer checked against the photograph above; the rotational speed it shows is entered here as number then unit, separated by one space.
400 rpm
